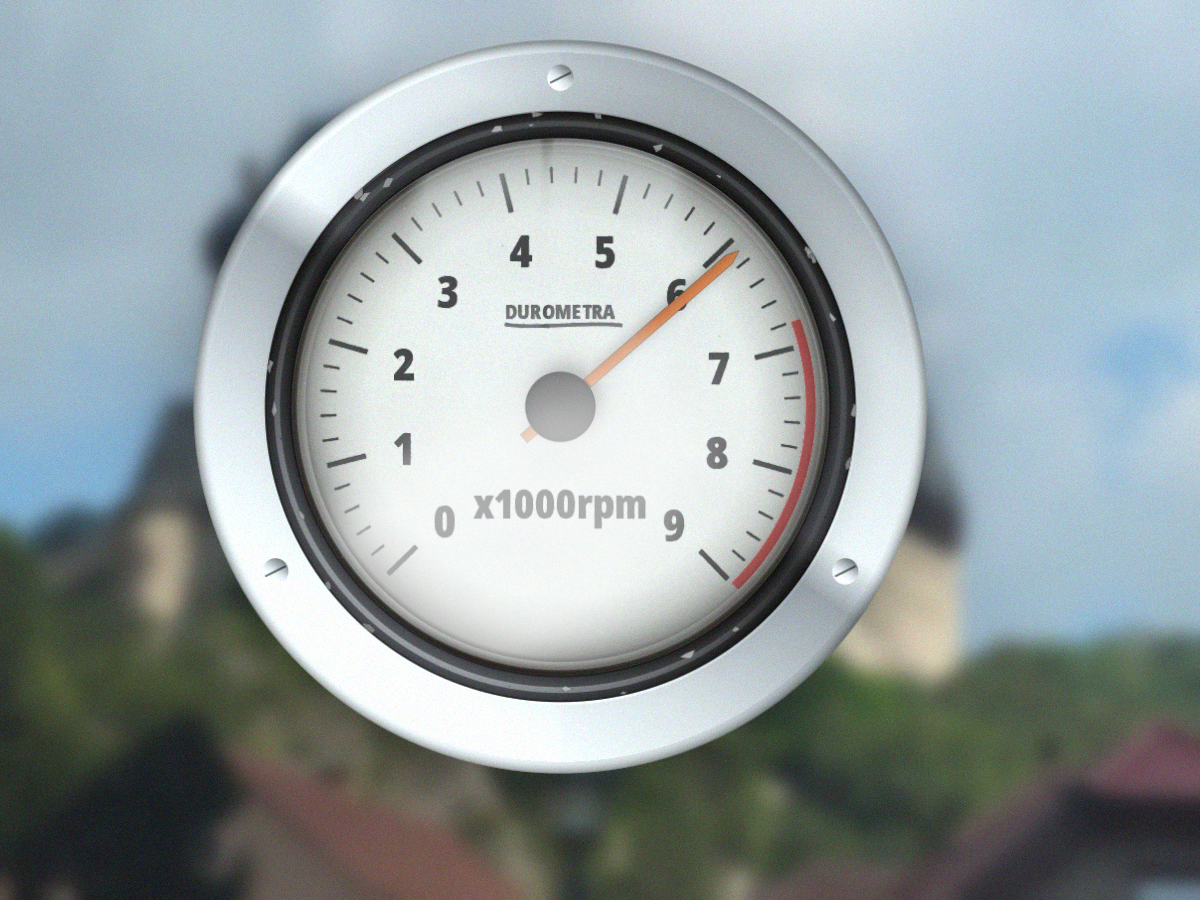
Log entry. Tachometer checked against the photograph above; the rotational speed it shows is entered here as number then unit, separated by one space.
6100 rpm
